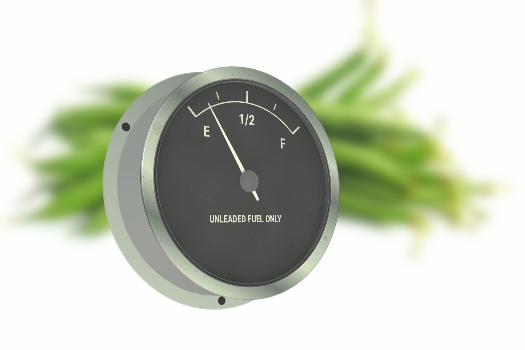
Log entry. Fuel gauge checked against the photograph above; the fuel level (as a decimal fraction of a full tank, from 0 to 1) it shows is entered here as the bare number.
0.125
